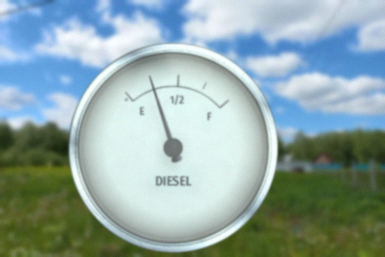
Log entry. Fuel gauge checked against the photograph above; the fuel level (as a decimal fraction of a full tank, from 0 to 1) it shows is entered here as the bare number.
0.25
